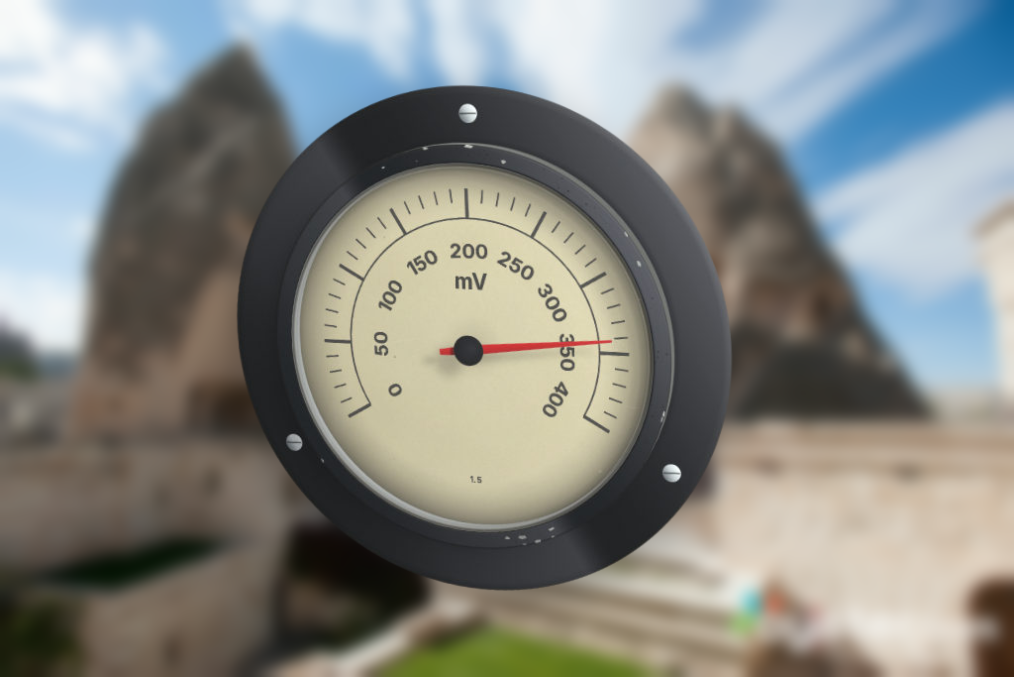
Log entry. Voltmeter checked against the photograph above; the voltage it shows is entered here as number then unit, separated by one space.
340 mV
